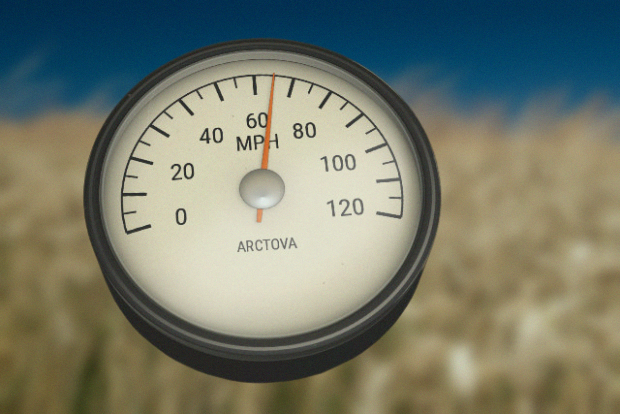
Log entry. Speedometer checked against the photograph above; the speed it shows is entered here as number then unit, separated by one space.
65 mph
